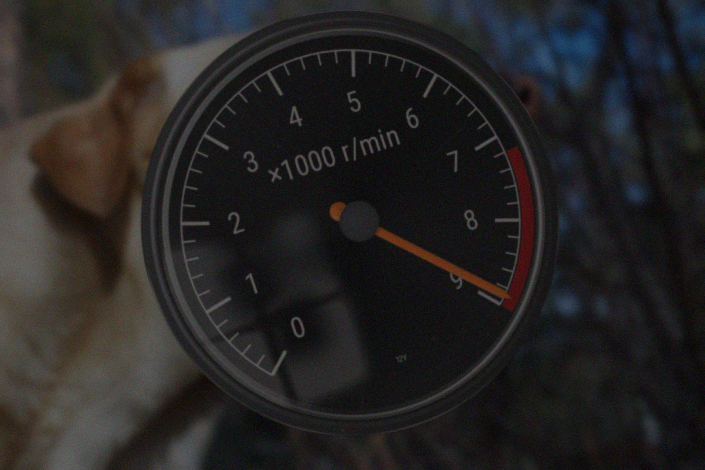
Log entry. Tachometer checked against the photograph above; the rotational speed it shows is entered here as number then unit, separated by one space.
8900 rpm
